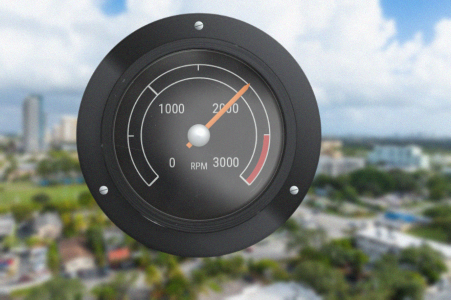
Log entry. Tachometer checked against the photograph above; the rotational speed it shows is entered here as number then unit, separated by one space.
2000 rpm
